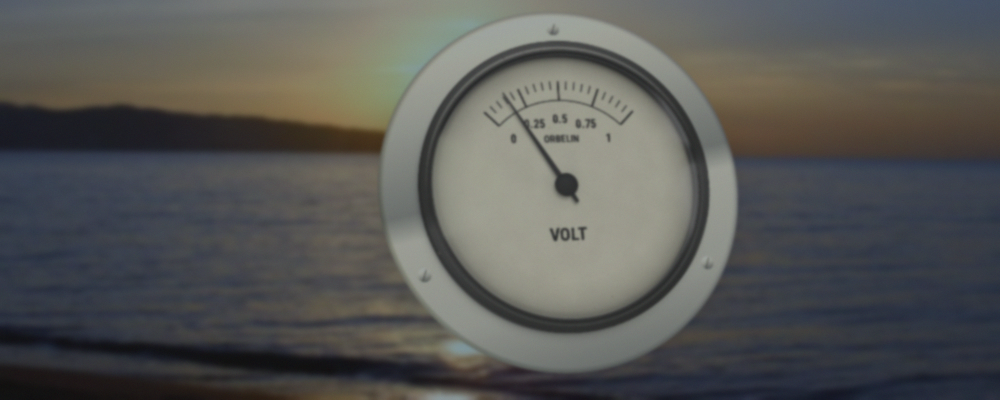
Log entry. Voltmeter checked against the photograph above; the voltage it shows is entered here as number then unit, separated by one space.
0.15 V
